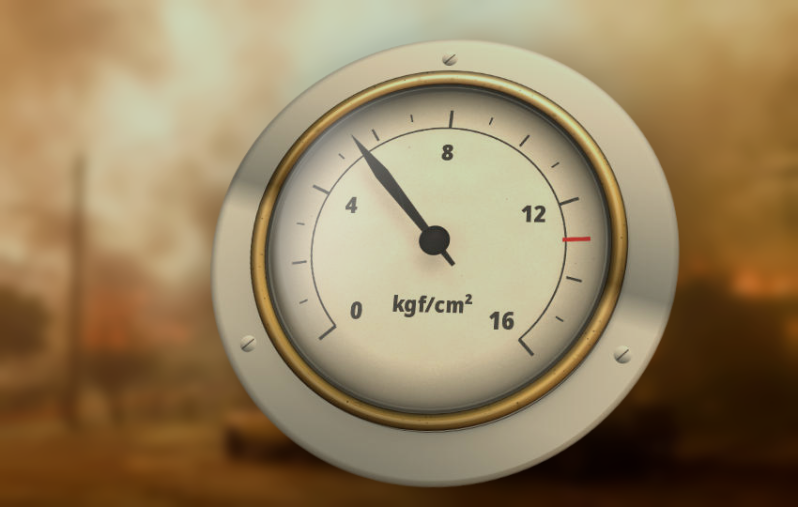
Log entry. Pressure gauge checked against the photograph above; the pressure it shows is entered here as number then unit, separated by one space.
5.5 kg/cm²
